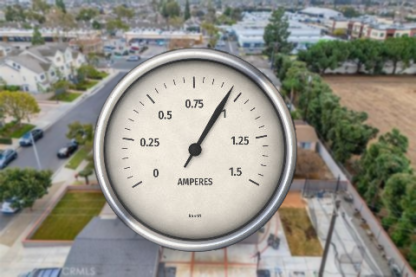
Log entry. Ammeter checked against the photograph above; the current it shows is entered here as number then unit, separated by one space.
0.95 A
